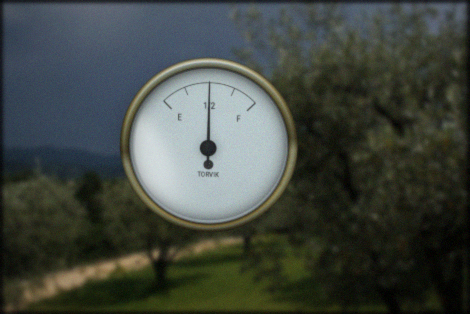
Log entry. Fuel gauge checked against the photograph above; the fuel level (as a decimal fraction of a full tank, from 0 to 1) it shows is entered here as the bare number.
0.5
